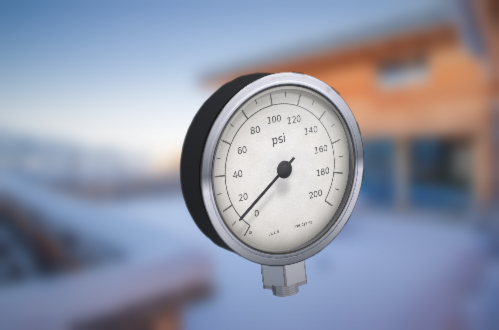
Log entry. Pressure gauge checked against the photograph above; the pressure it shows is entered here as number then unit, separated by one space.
10 psi
